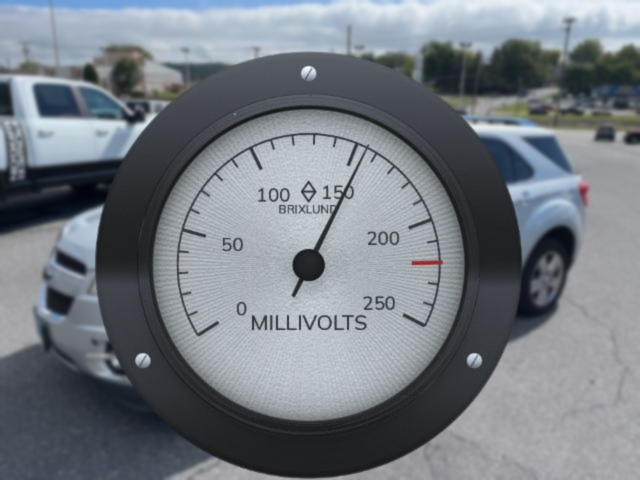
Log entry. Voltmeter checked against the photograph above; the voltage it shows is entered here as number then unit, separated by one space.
155 mV
